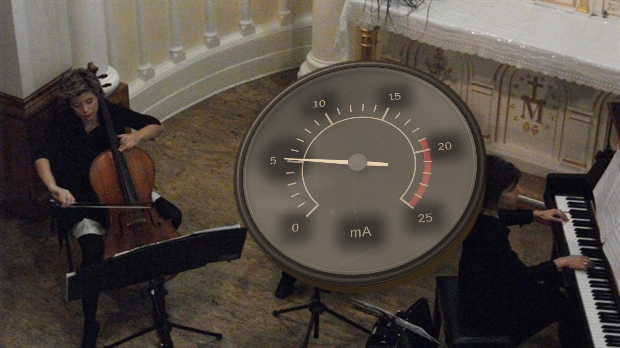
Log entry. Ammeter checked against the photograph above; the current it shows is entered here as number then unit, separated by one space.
5 mA
